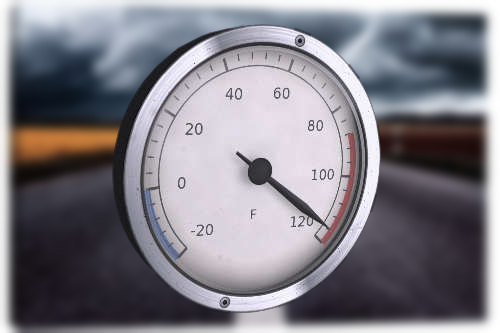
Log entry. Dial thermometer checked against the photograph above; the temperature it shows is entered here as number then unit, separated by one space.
116 °F
